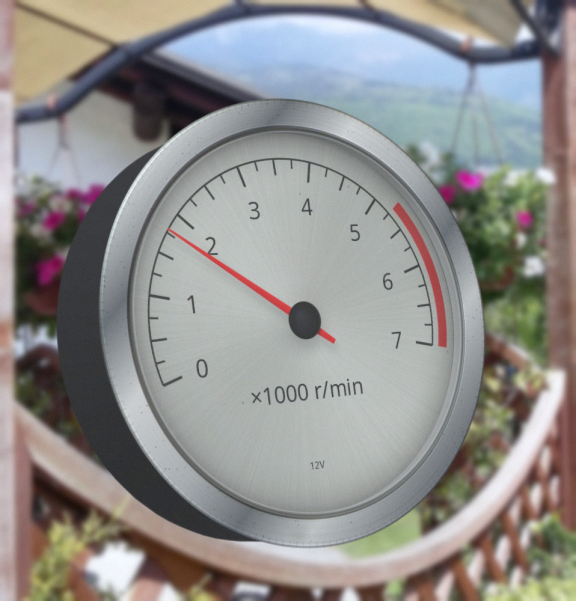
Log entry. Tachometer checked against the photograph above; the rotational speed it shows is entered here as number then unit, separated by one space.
1750 rpm
